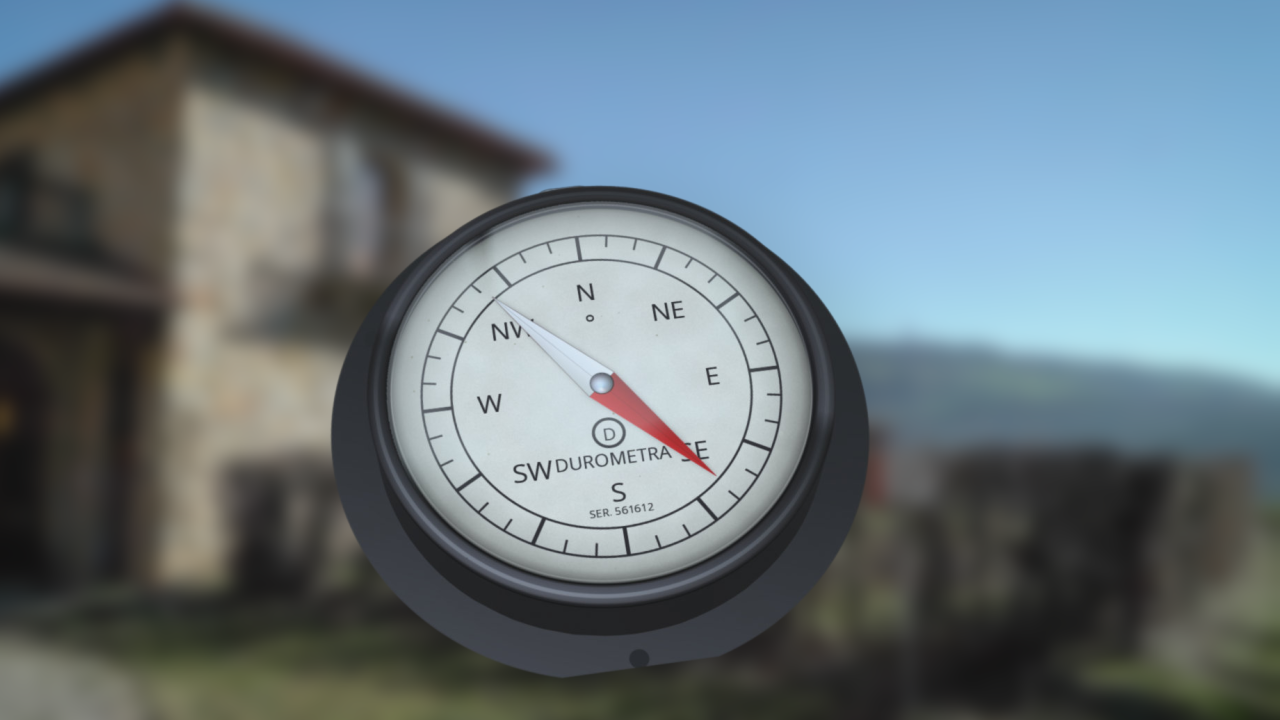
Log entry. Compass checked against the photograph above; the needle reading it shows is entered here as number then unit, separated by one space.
140 °
